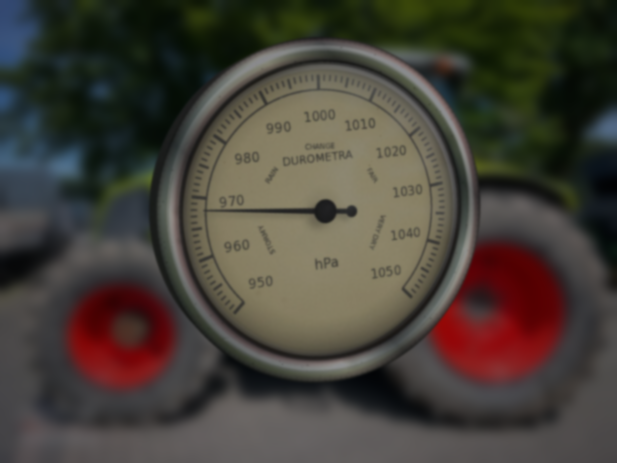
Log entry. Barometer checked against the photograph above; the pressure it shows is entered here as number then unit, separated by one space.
968 hPa
